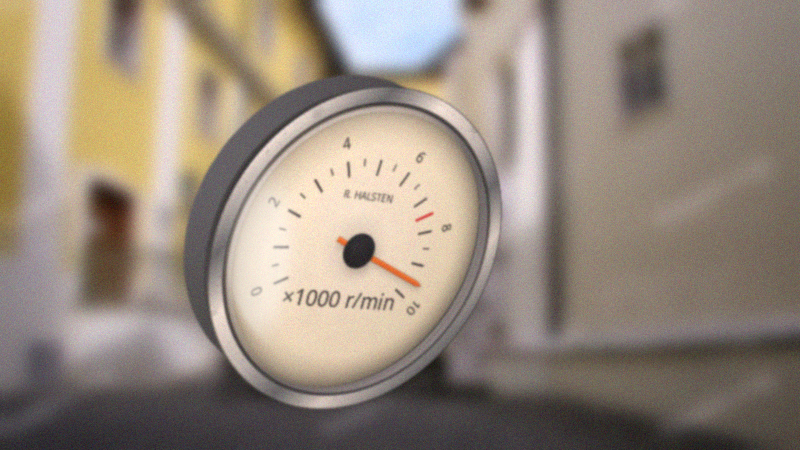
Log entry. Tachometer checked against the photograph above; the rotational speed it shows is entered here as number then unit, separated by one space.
9500 rpm
